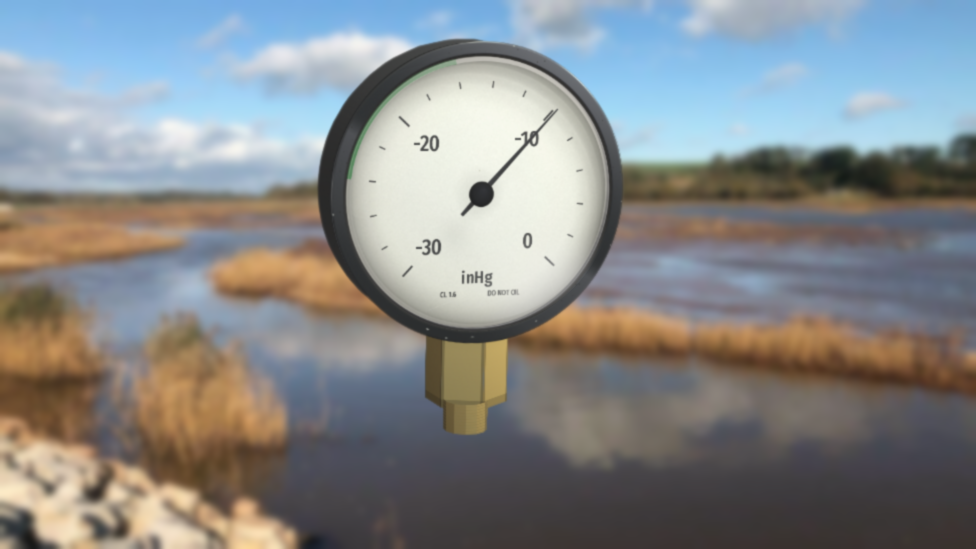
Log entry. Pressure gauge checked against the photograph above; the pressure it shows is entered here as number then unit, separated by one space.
-10 inHg
